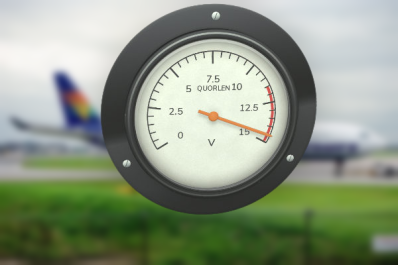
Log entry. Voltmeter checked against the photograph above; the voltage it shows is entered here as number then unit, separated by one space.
14.5 V
